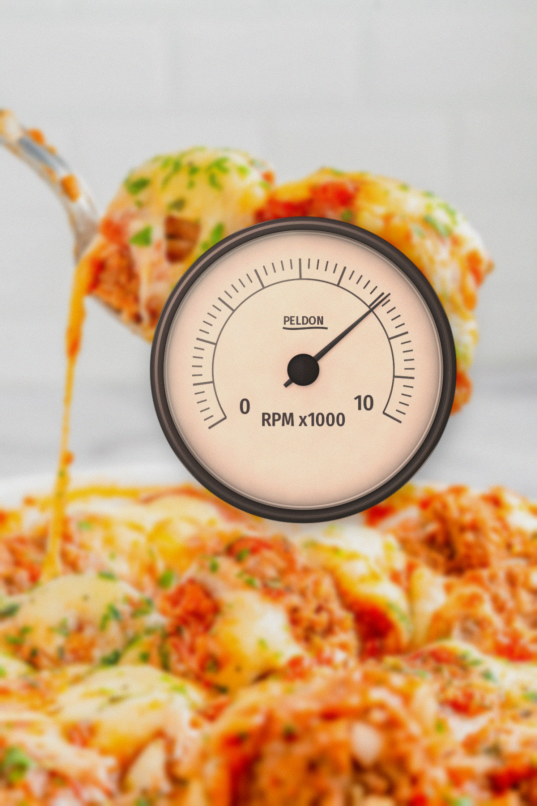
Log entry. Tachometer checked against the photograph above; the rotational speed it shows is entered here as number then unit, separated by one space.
7100 rpm
